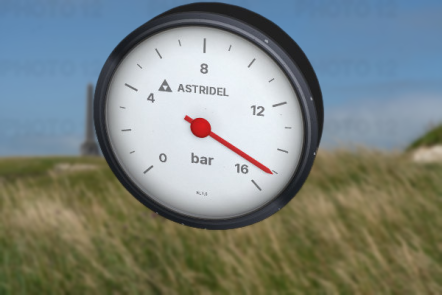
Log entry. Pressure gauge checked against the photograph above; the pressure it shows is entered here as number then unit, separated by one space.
15 bar
